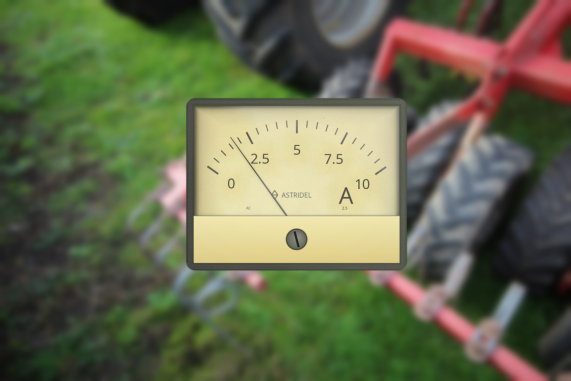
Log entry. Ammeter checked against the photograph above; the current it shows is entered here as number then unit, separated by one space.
1.75 A
